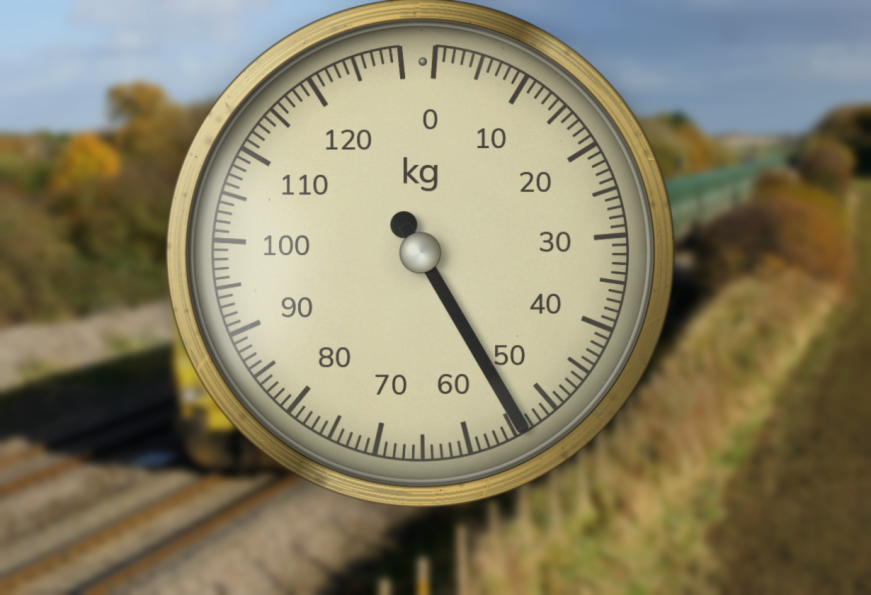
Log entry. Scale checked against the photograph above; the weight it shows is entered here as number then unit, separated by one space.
54 kg
